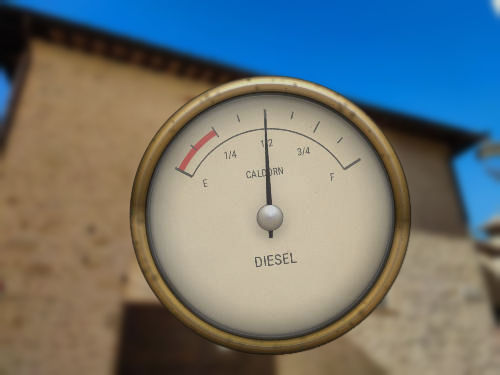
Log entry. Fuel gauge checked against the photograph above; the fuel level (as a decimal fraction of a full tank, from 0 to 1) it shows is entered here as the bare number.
0.5
